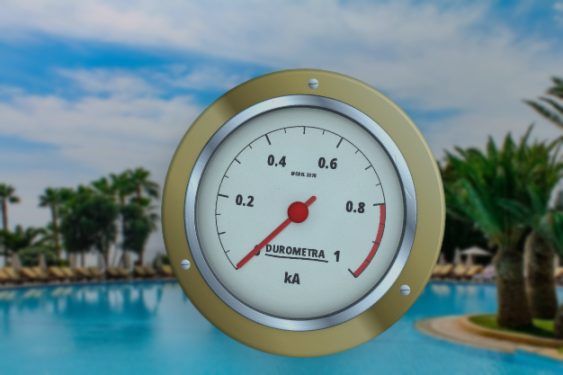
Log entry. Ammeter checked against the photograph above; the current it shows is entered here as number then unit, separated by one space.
0 kA
